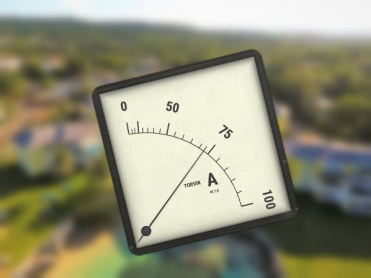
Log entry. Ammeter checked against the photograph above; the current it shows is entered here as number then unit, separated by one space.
72.5 A
